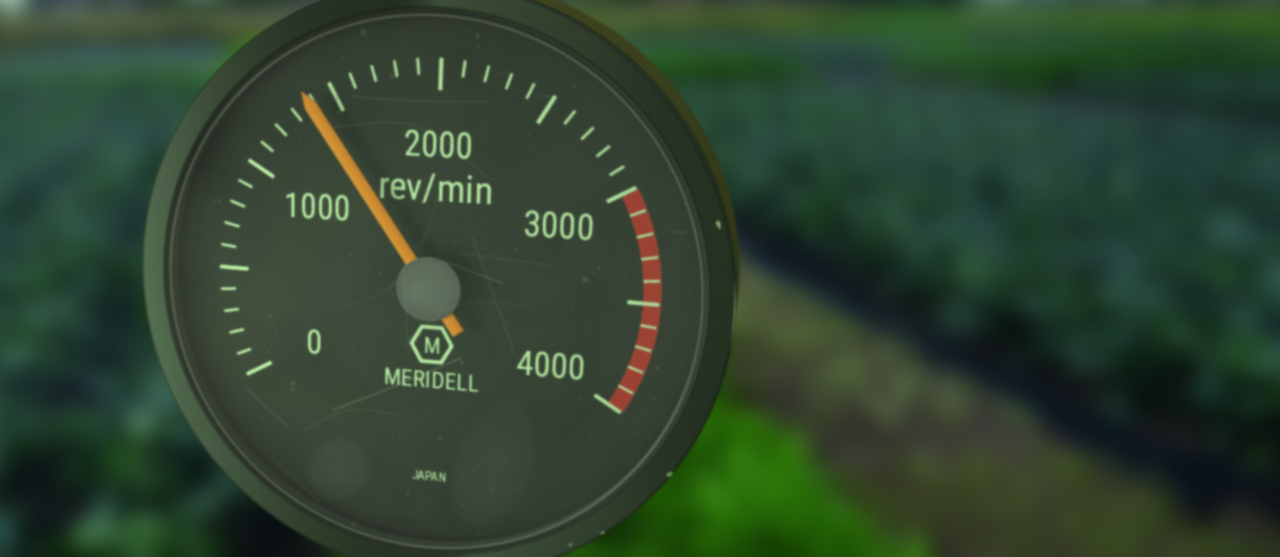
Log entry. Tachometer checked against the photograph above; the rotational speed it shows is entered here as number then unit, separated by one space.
1400 rpm
